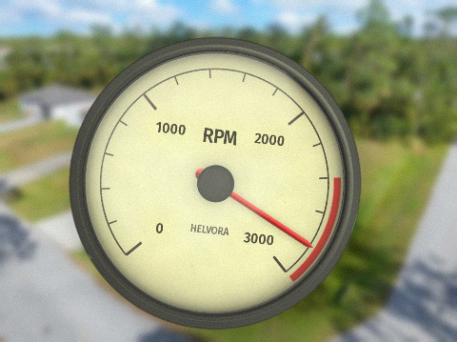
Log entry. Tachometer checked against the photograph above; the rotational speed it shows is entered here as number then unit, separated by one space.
2800 rpm
